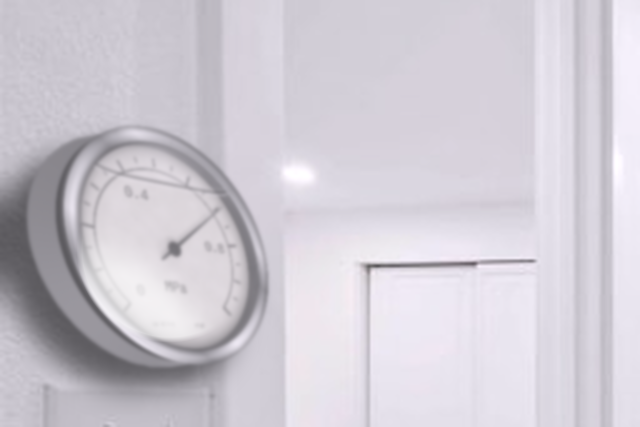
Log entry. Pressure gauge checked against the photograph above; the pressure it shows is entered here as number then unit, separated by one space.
0.7 MPa
